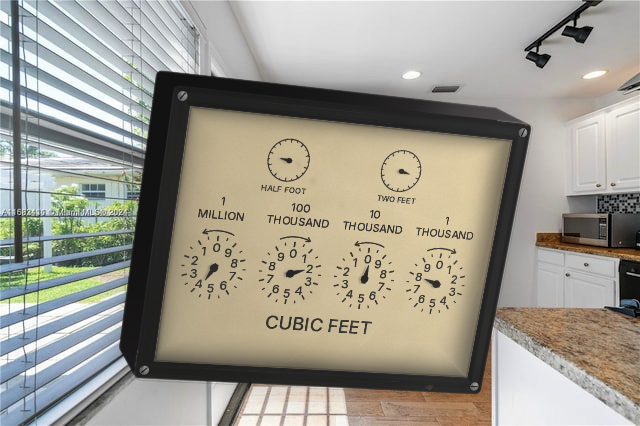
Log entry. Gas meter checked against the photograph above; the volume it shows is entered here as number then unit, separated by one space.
419800 ft³
